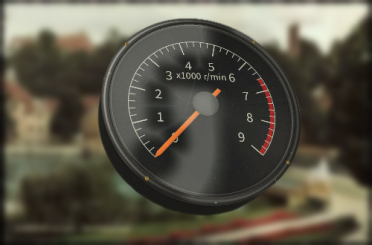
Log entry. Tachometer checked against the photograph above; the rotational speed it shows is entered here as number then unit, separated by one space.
0 rpm
